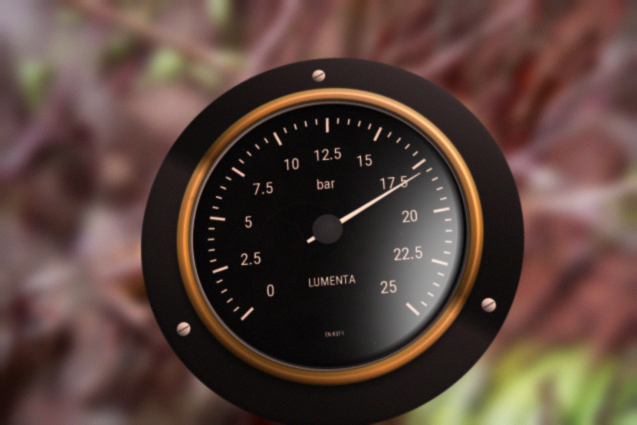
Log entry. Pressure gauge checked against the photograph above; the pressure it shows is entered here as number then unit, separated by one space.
18 bar
